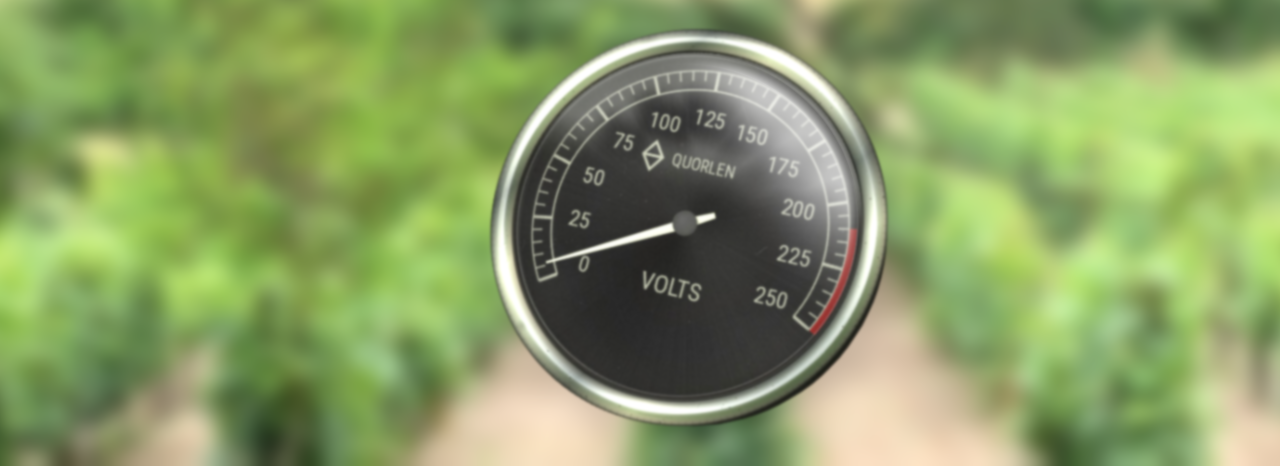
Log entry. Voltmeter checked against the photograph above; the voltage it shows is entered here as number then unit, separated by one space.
5 V
